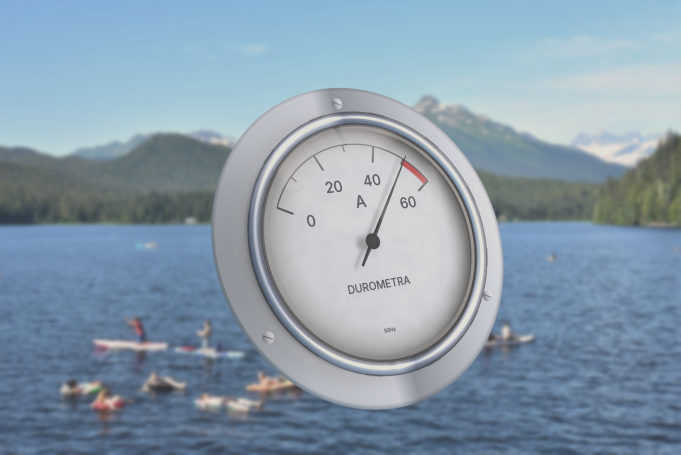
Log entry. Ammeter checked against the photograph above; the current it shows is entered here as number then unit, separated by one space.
50 A
